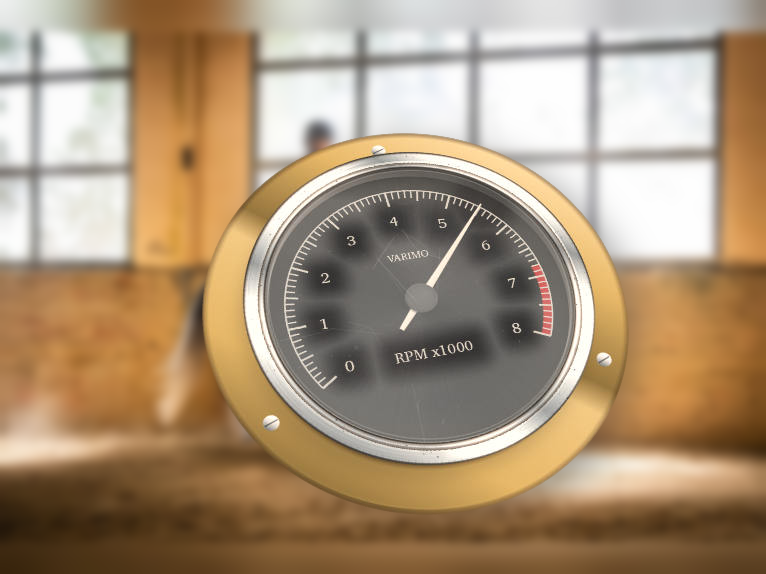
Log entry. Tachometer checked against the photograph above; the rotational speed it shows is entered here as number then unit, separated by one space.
5500 rpm
